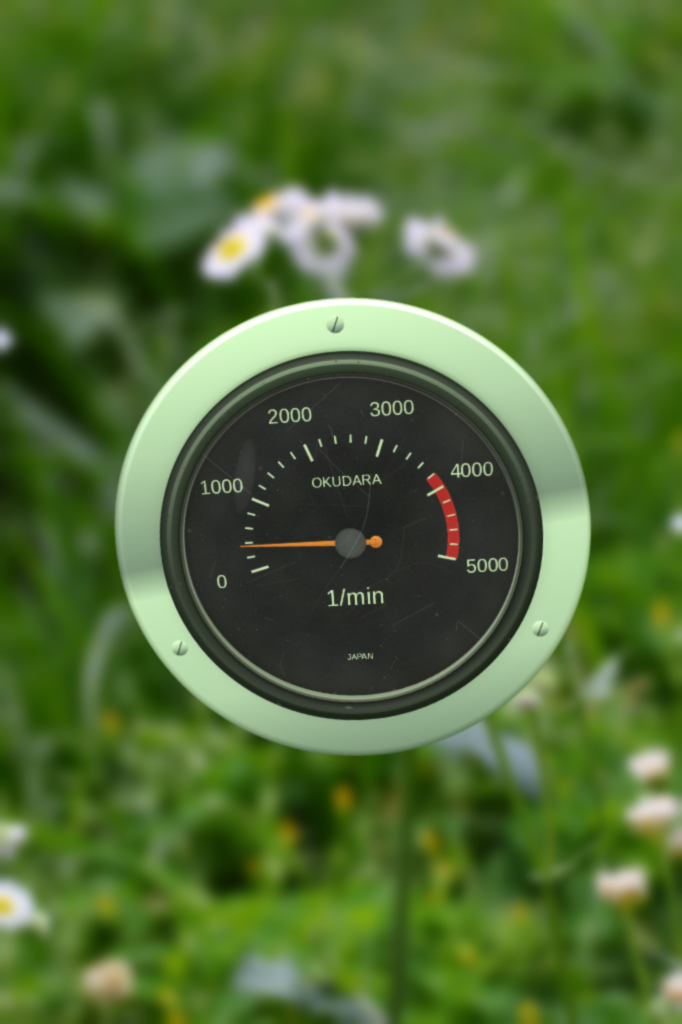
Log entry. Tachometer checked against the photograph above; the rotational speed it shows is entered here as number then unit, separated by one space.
400 rpm
